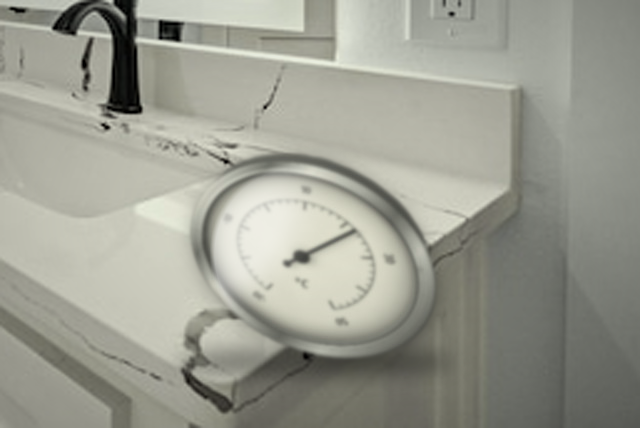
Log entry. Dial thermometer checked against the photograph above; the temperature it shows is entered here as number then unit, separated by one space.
22 °C
